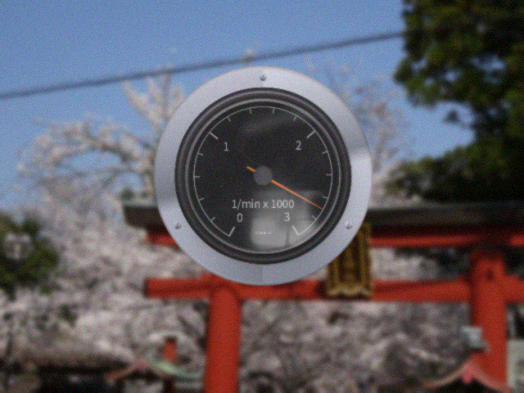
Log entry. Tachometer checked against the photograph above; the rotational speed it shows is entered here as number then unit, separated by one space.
2700 rpm
